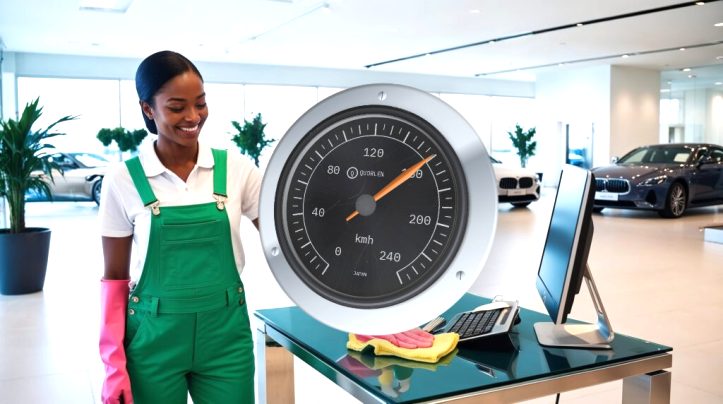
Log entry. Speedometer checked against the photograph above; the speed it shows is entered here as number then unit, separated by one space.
160 km/h
